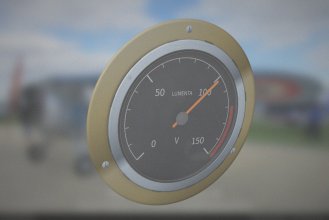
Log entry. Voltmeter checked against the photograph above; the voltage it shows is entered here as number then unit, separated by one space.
100 V
